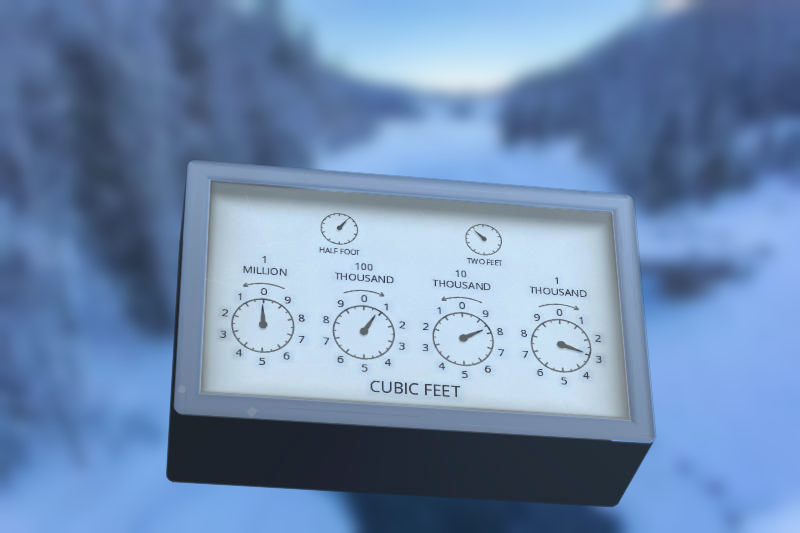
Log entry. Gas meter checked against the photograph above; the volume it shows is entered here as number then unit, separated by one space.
8300 ft³
